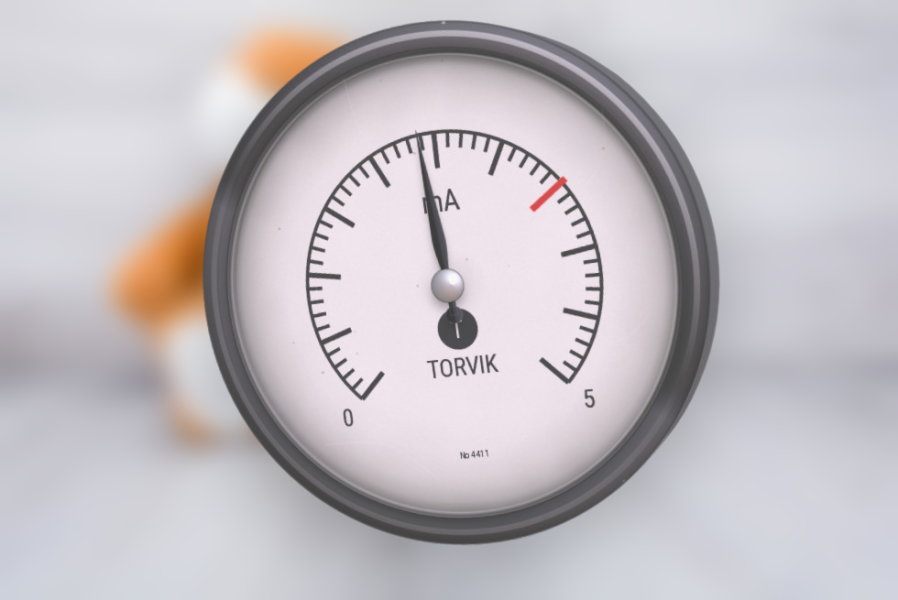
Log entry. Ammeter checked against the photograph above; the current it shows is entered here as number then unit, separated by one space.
2.4 mA
